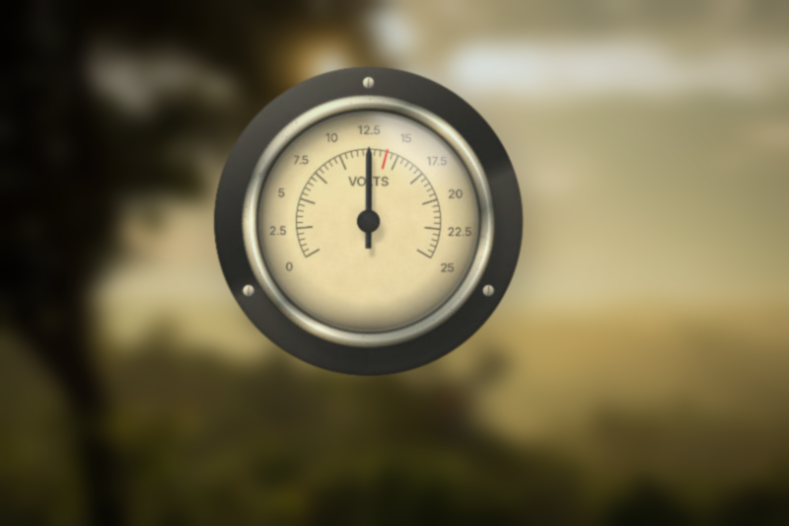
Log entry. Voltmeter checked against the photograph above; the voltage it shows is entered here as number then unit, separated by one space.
12.5 V
